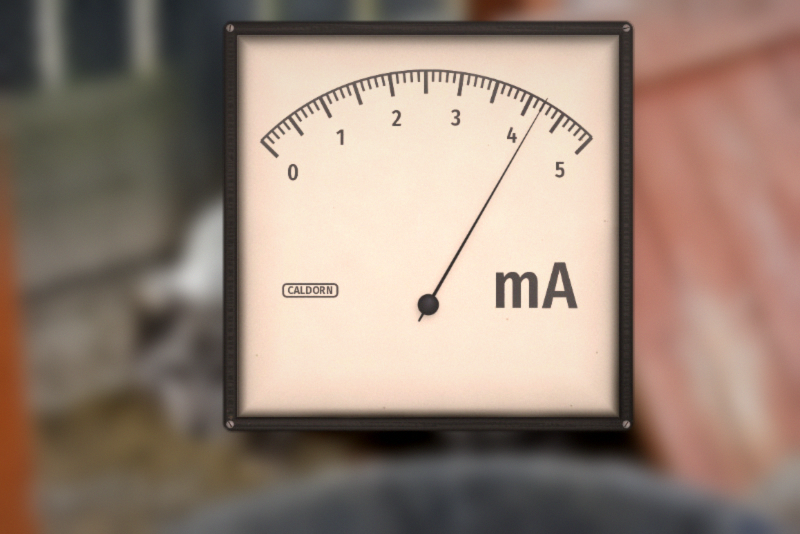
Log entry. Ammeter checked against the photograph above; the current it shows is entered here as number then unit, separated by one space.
4.2 mA
